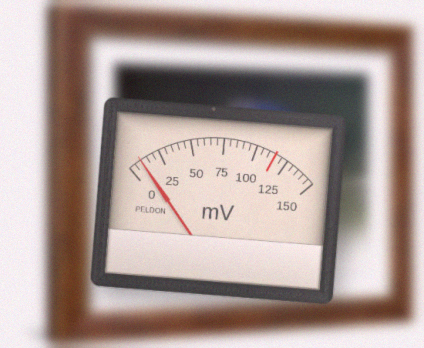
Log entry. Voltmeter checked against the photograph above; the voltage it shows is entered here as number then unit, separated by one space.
10 mV
